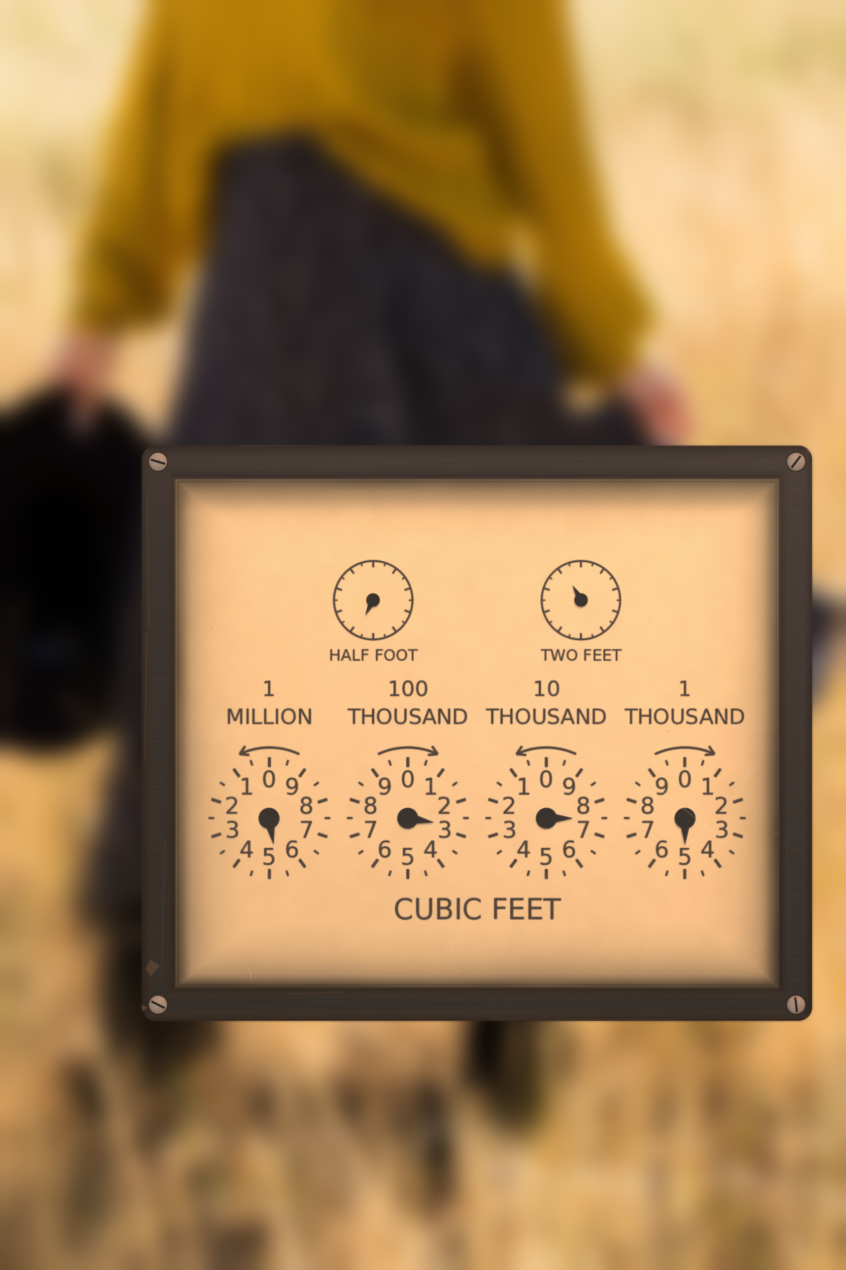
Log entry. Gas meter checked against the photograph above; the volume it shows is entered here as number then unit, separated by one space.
527500 ft³
